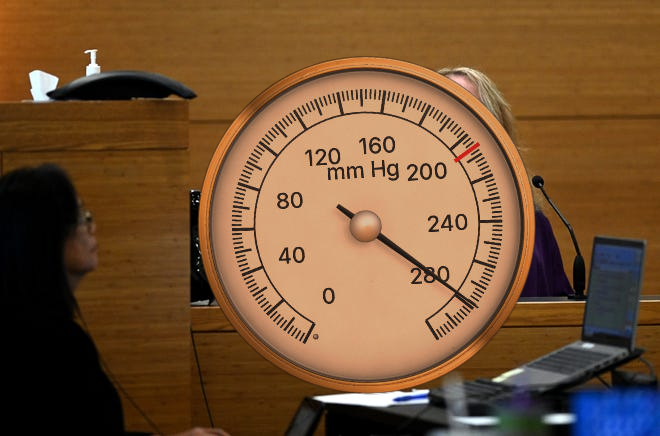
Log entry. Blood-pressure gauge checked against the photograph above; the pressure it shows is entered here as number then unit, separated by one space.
278 mmHg
